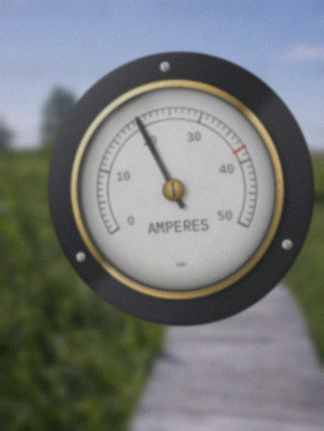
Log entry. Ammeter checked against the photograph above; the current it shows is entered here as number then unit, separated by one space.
20 A
